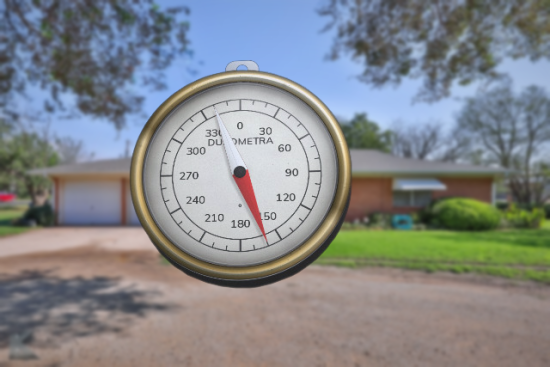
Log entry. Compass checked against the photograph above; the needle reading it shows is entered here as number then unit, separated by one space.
160 °
